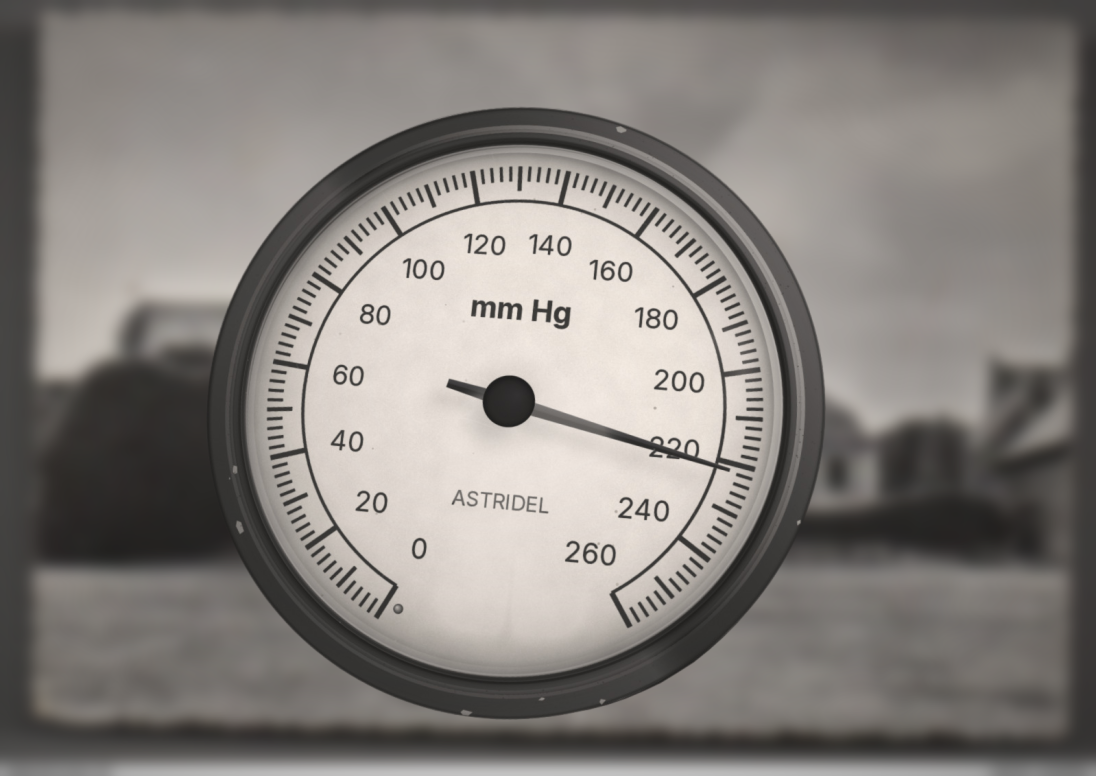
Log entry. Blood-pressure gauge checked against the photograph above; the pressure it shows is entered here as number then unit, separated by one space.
222 mmHg
